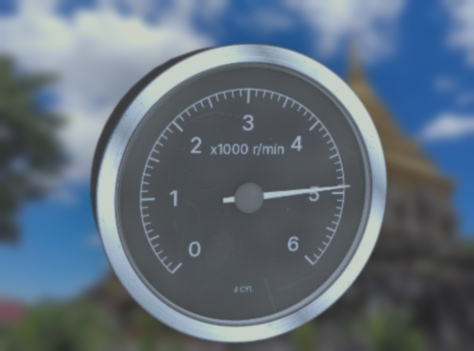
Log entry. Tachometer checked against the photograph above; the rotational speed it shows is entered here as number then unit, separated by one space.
4900 rpm
